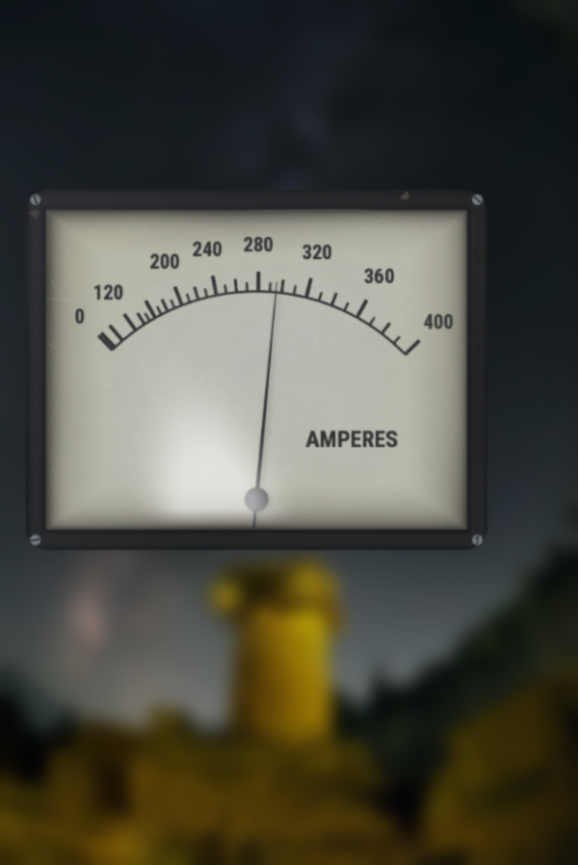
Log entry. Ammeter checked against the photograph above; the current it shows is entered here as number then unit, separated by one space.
295 A
